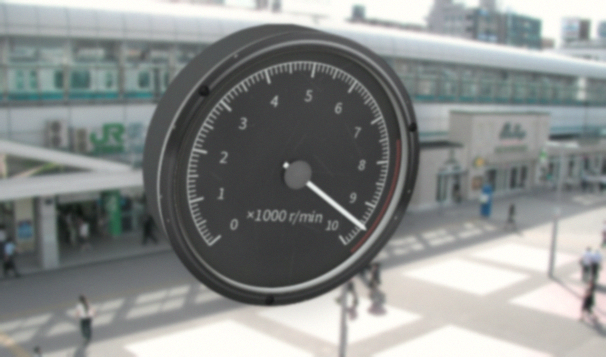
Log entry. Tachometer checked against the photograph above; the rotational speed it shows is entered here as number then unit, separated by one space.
9500 rpm
